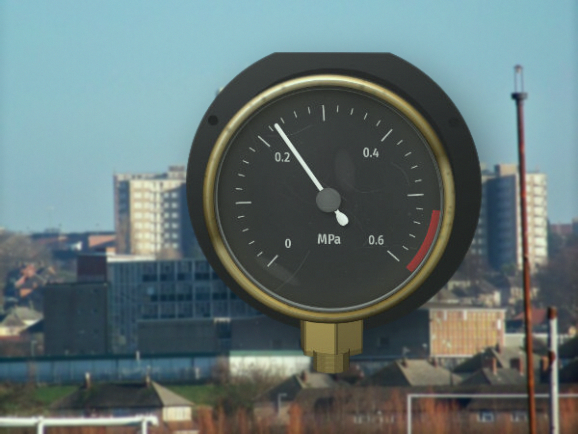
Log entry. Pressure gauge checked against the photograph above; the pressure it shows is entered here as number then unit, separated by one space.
0.23 MPa
